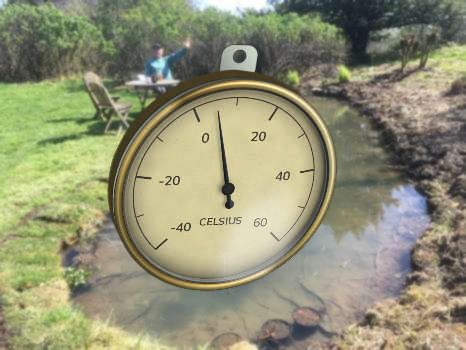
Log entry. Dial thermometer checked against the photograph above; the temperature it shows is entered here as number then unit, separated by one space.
5 °C
